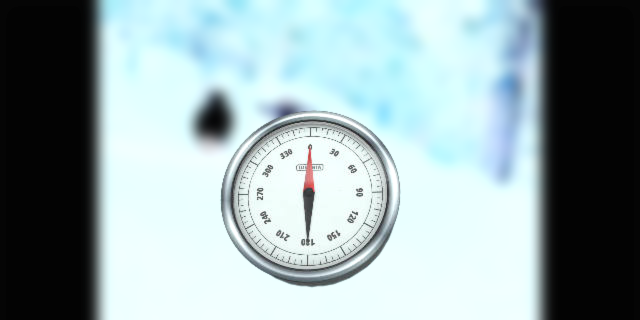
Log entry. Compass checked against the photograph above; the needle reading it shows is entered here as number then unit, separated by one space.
0 °
